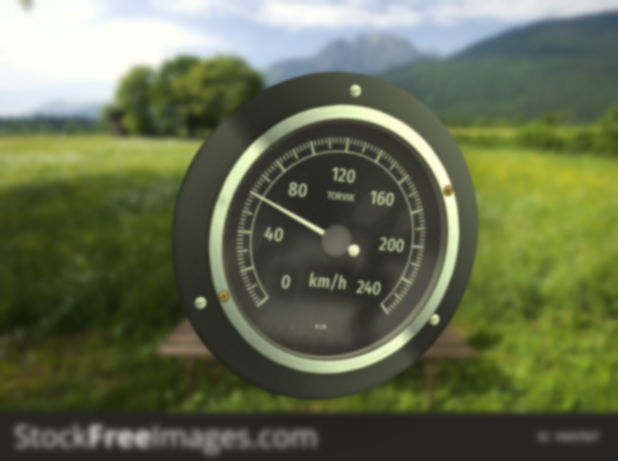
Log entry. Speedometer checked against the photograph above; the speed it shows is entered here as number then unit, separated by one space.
60 km/h
